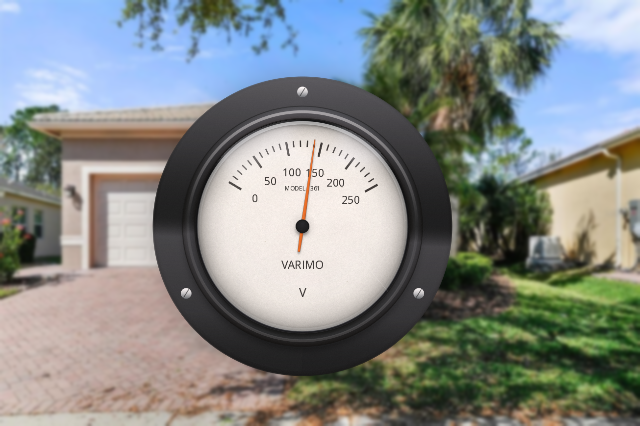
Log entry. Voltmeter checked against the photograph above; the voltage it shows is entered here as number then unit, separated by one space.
140 V
